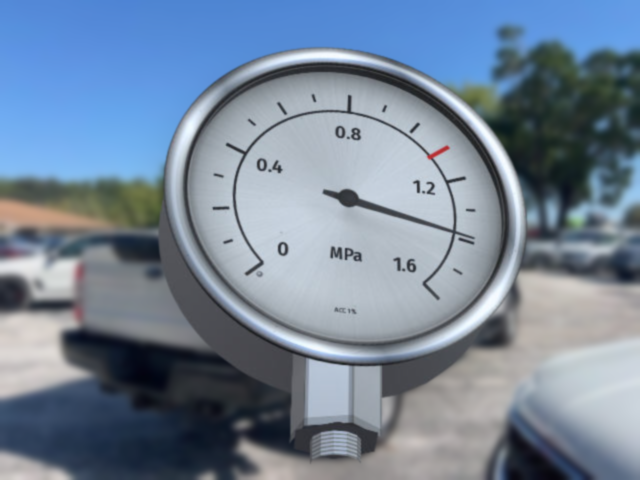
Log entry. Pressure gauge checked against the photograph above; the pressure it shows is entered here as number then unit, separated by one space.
1.4 MPa
